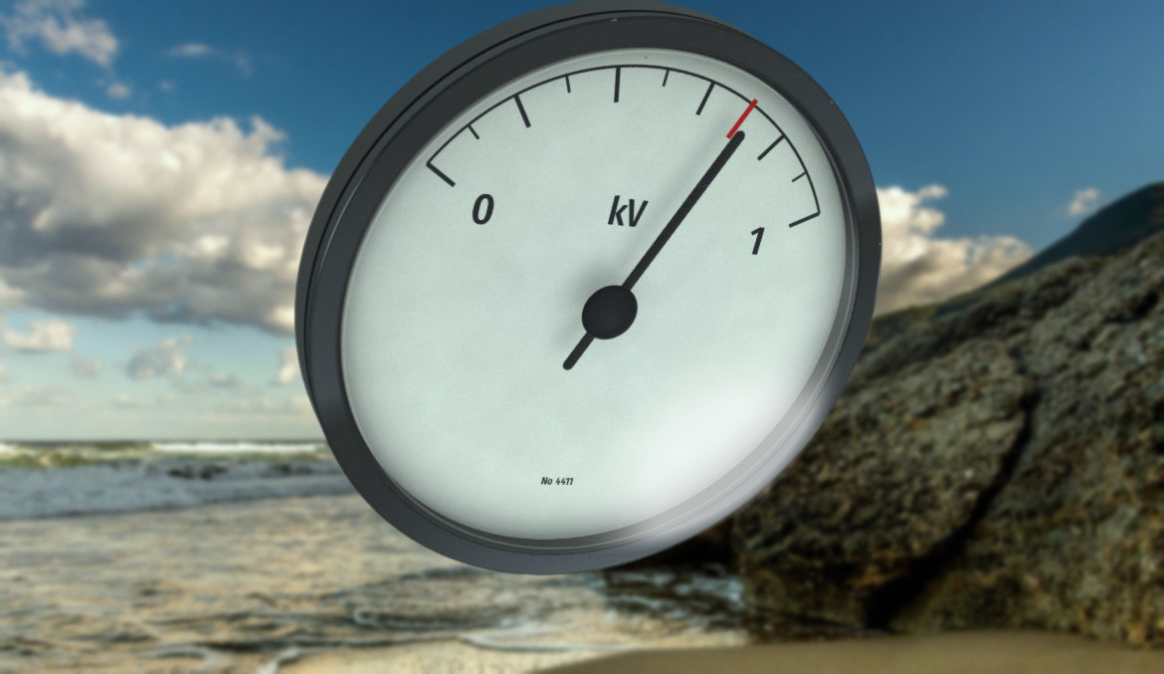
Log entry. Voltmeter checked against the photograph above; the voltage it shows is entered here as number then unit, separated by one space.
0.7 kV
